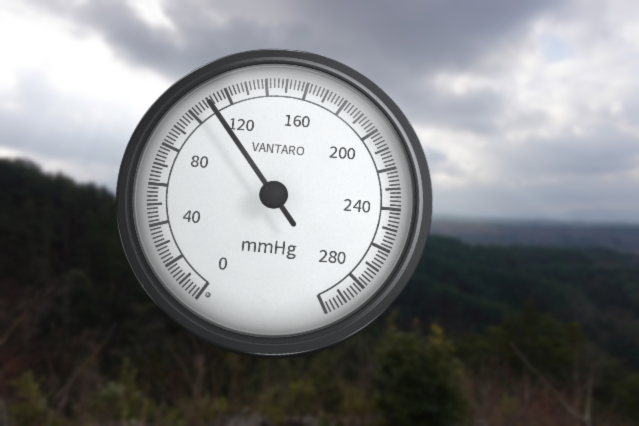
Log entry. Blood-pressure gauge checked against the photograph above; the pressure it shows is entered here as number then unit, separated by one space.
110 mmHg
